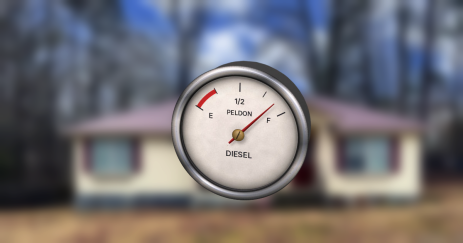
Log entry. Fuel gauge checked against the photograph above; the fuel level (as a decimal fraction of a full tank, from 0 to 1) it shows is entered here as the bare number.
0.875
